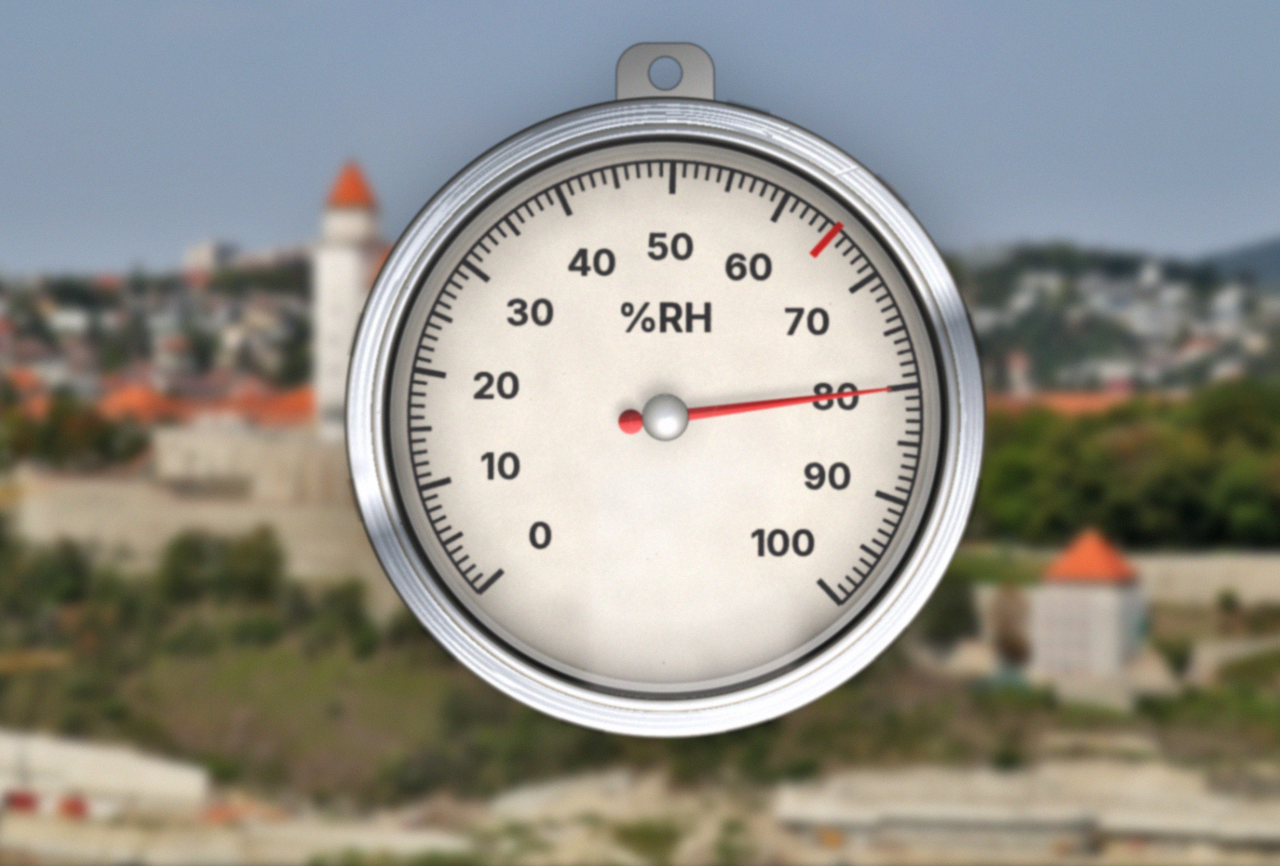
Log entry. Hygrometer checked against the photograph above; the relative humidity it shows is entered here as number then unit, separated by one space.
80 %
